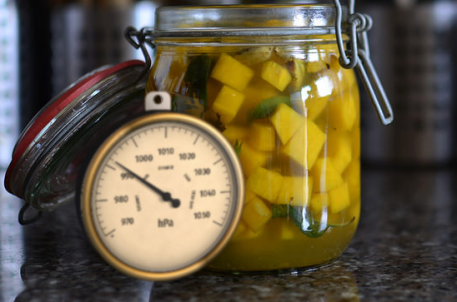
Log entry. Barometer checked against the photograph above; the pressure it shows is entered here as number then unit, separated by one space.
992 hPa
